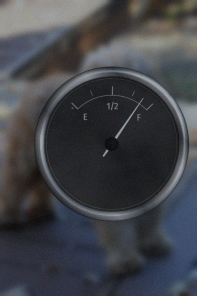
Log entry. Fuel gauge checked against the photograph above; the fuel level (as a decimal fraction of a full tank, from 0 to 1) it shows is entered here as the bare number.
0.875
